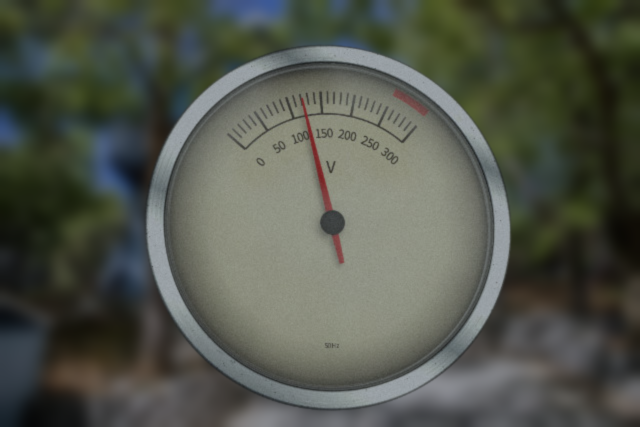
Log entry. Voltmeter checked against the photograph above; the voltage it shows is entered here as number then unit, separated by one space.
120 V
